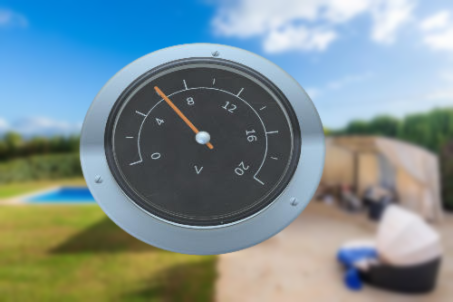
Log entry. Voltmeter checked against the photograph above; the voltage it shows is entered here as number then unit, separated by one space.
6 V
